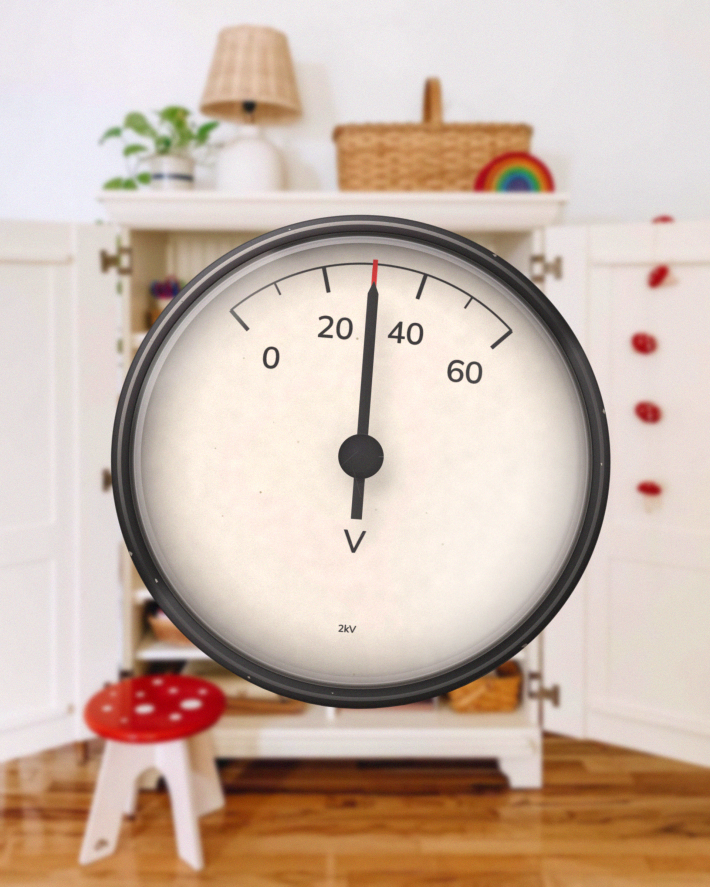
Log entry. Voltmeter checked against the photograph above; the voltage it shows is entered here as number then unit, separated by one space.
30 V
